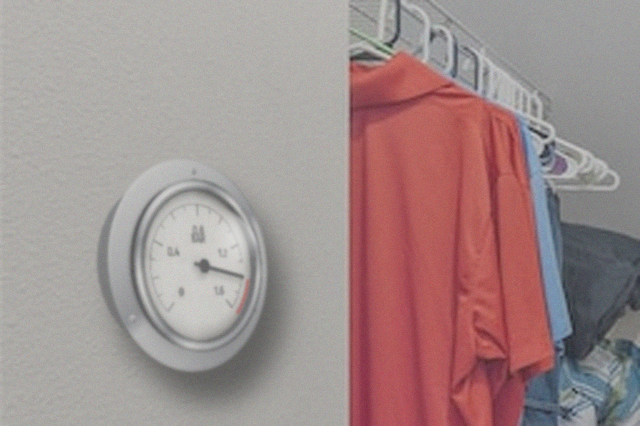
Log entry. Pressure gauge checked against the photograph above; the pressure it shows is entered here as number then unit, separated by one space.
1.4 bar
